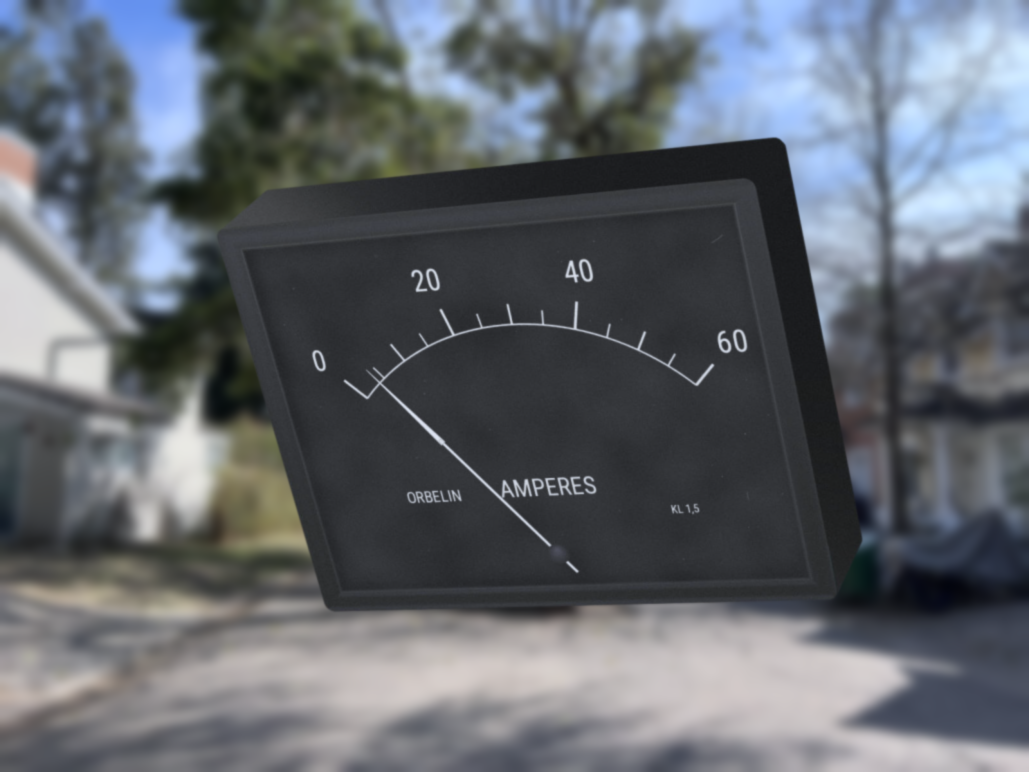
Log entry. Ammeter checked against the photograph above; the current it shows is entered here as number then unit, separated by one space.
5 A
